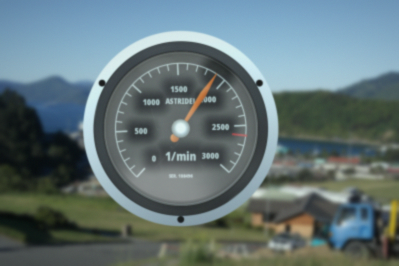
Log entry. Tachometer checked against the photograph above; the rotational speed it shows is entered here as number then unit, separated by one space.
1900 rpm
